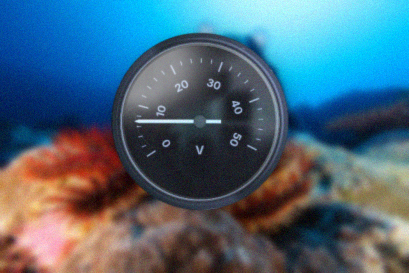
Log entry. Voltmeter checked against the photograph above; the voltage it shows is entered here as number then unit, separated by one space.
7 V
